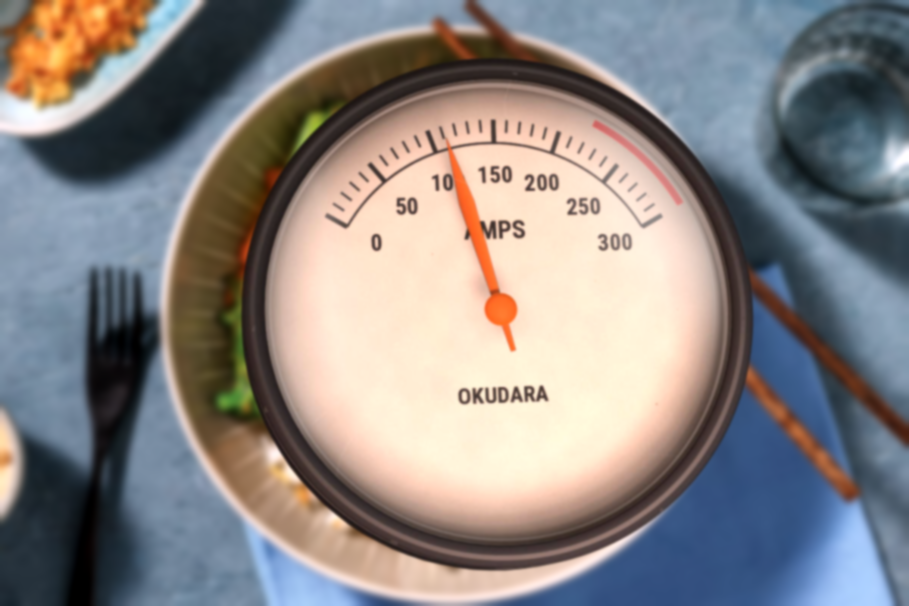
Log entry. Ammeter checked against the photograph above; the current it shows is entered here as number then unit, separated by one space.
110 A
